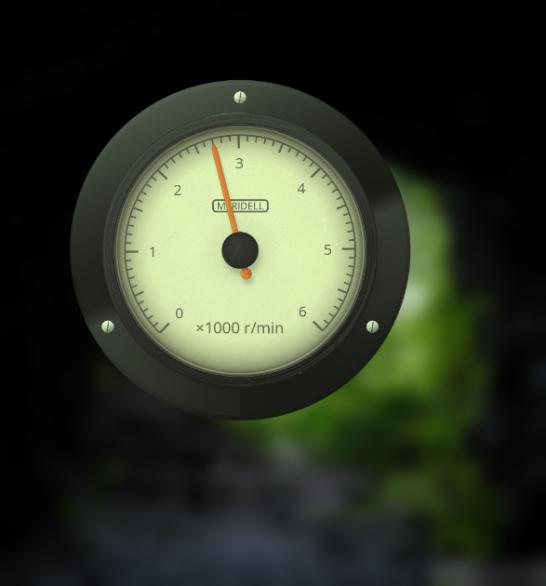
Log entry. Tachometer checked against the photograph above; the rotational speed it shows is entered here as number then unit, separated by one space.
2700 rpm
